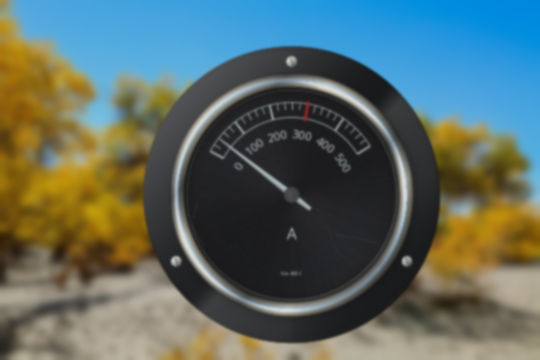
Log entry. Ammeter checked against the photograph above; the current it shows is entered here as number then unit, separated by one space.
40 A
